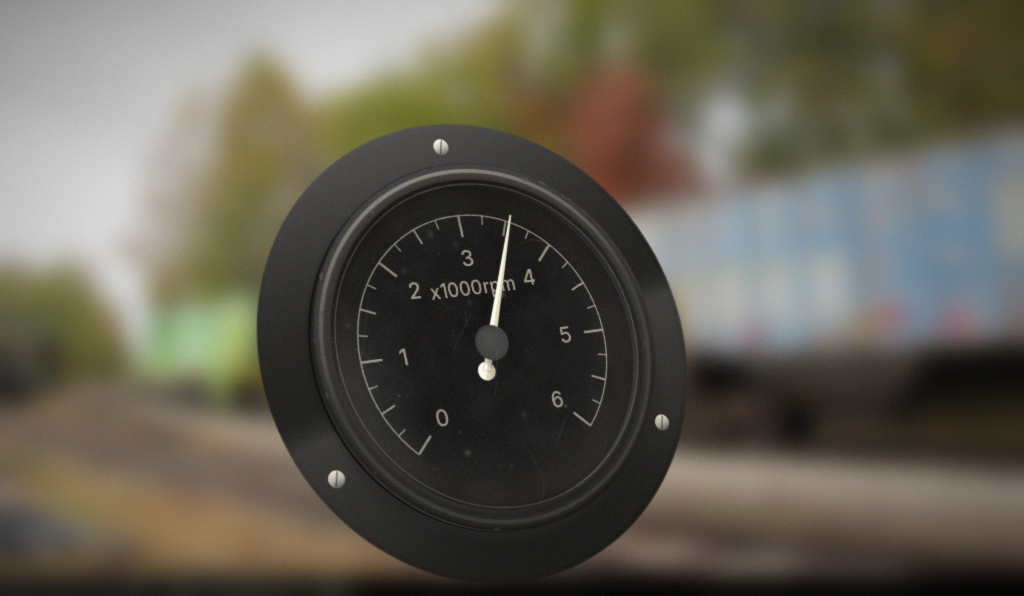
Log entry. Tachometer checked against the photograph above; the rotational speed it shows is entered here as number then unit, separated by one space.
3500 rpm
